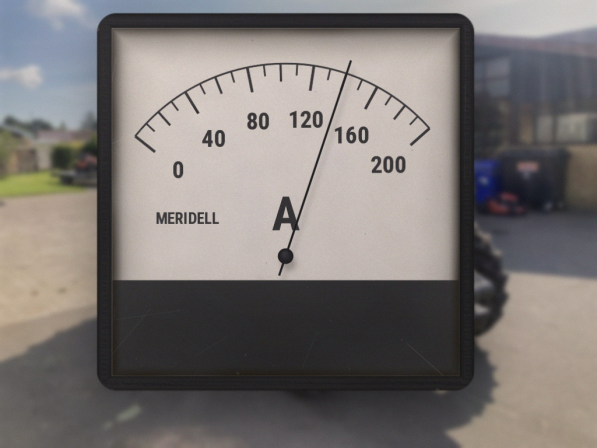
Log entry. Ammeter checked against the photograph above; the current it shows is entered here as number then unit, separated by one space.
140 A
